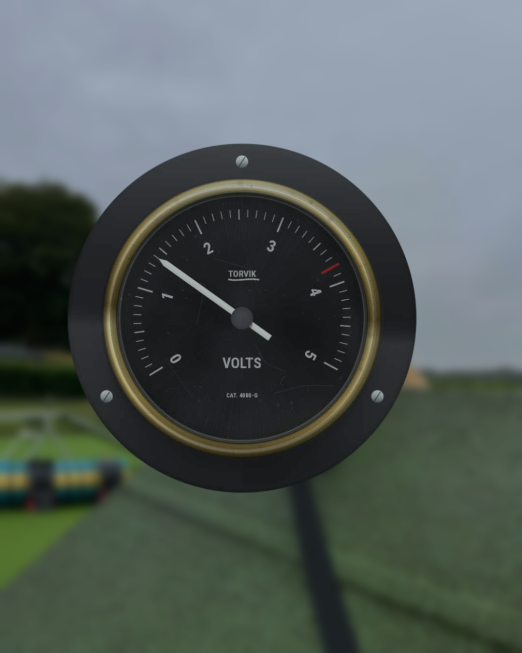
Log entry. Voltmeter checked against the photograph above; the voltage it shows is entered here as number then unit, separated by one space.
1.4 V
